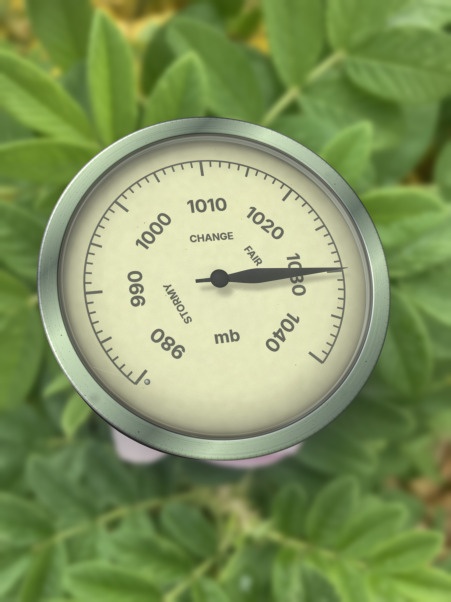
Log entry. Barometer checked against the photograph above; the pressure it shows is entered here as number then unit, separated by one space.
1030 mbar
